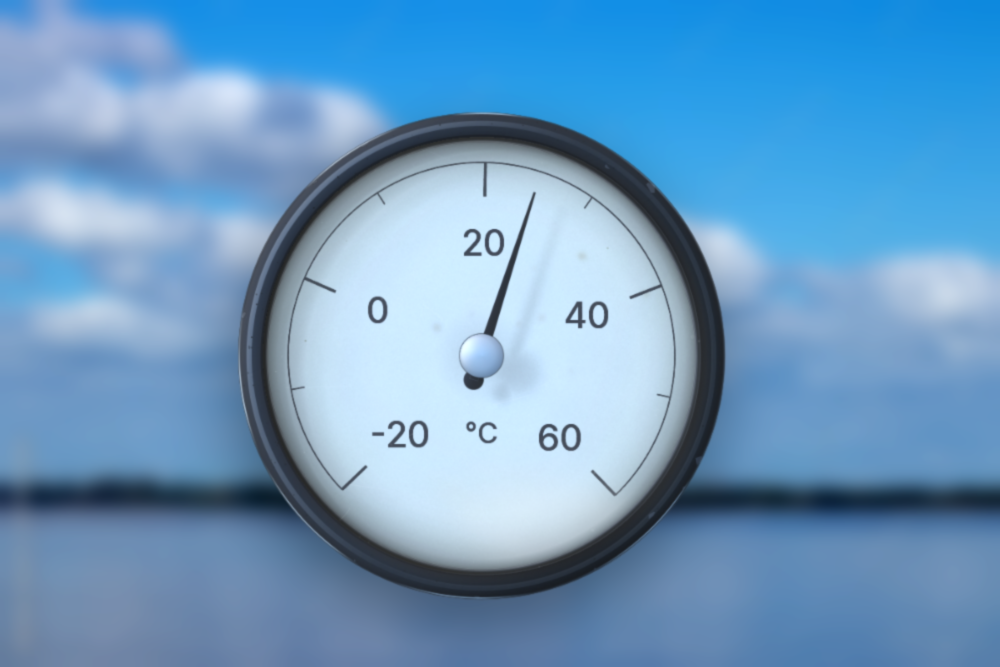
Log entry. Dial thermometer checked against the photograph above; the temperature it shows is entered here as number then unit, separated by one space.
25 °C
